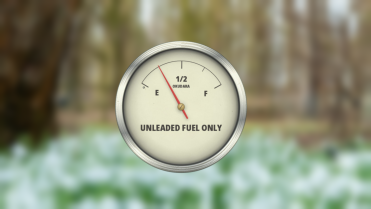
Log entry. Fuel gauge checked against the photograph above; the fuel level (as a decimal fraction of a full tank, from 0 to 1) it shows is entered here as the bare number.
0.25
